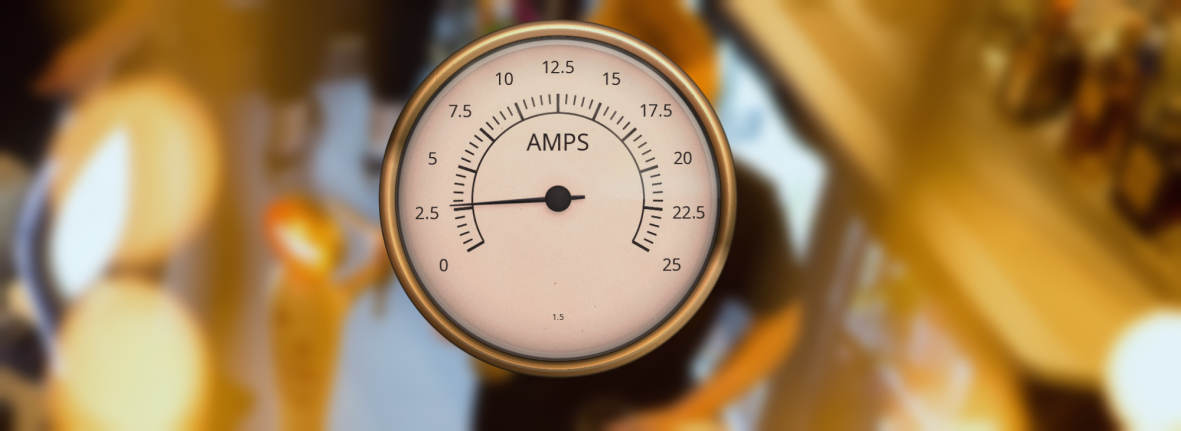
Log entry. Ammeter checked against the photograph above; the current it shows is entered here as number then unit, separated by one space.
2.75 A
